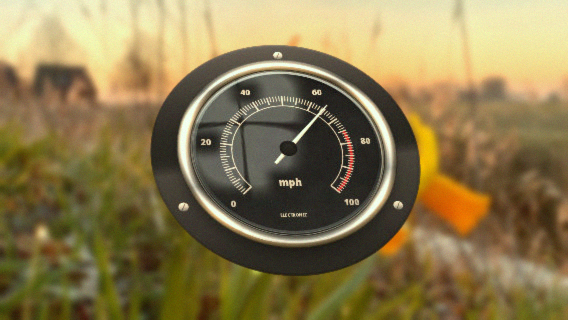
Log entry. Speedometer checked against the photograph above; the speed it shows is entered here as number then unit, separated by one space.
65 mph
